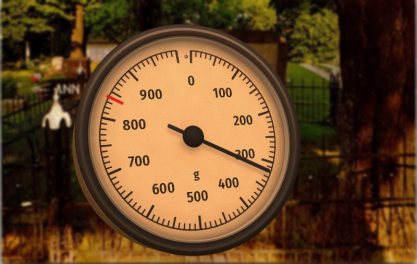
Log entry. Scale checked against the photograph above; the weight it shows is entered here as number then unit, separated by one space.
320 g
